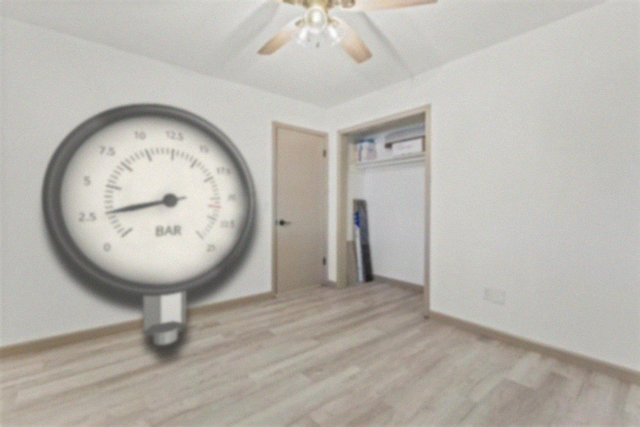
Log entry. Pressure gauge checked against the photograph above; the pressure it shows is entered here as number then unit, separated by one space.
2.5 bar
